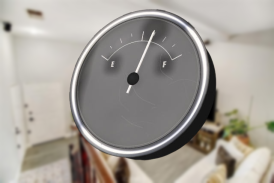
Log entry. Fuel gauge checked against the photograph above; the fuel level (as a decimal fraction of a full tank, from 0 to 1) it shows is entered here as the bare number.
0.625
